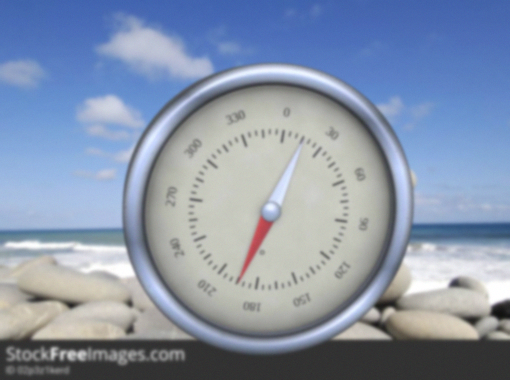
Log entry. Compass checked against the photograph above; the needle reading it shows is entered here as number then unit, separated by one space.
195 °
